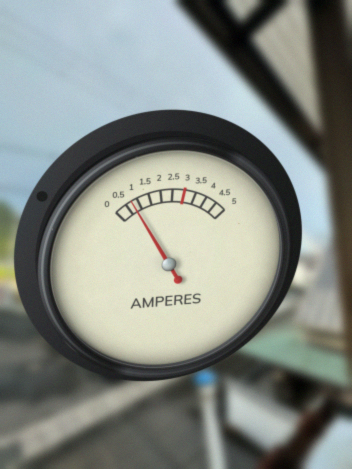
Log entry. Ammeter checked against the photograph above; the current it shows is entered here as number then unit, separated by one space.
0.75 A
